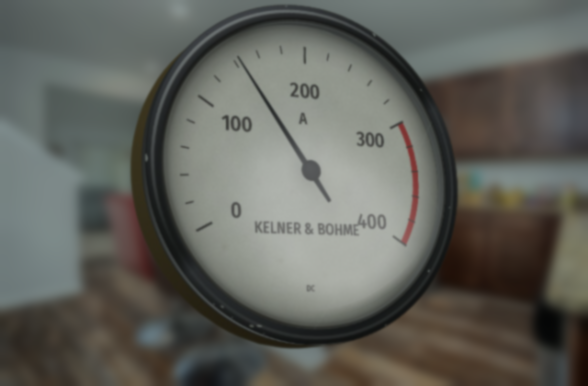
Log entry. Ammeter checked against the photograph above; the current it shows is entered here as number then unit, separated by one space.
140 A
